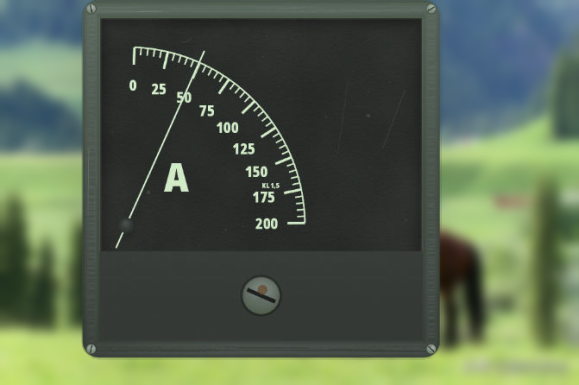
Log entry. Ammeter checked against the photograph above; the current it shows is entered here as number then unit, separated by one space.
50 A
